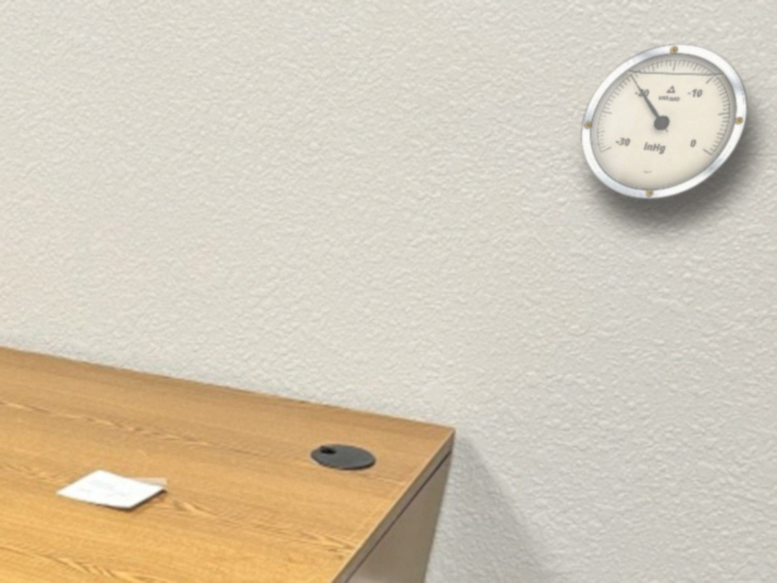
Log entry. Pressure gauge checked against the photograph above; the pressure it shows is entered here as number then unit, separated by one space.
-20 inHg
